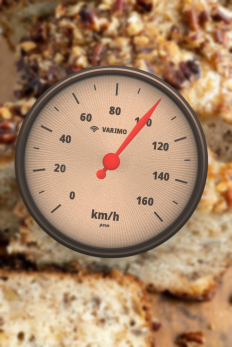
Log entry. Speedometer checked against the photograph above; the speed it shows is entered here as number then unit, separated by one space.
100 km/h
